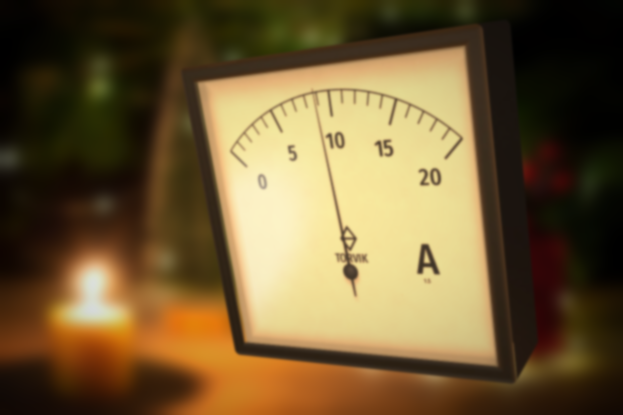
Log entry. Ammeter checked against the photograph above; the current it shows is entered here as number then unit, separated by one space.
9 A
